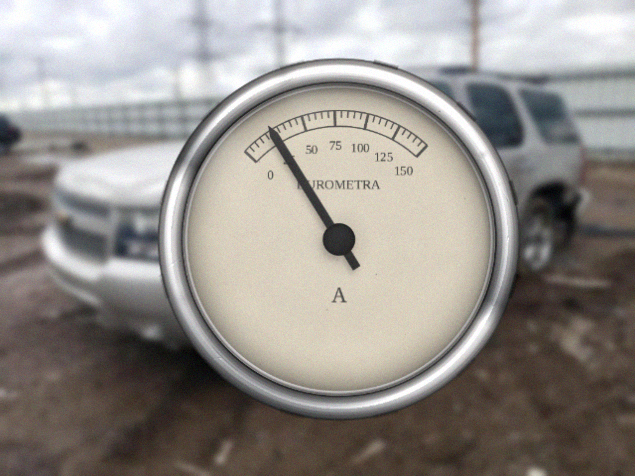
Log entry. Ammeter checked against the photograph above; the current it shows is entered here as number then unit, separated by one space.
25 A
